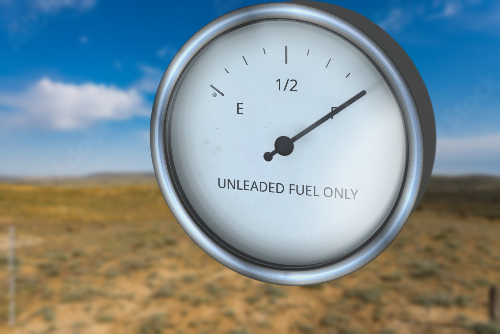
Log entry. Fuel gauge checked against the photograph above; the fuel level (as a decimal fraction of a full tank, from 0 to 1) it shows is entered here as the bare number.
1
